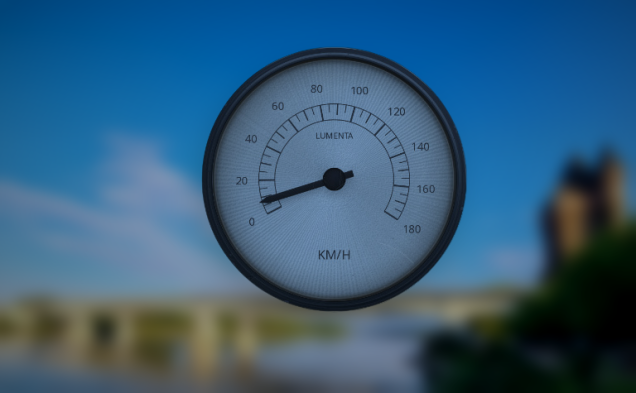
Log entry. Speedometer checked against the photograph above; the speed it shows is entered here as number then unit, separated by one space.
7.5 km/h
